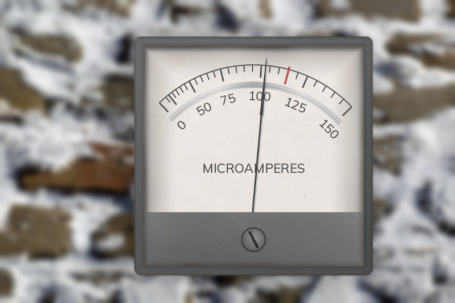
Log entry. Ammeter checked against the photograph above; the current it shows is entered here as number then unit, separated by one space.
102.5 µA
